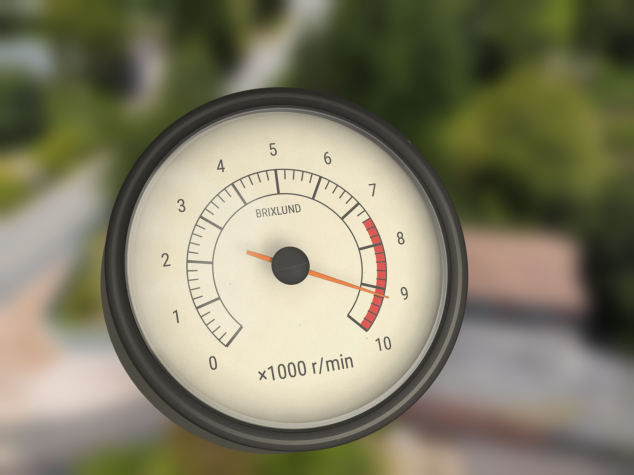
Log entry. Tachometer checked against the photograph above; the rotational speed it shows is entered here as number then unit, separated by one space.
9200 rpm
